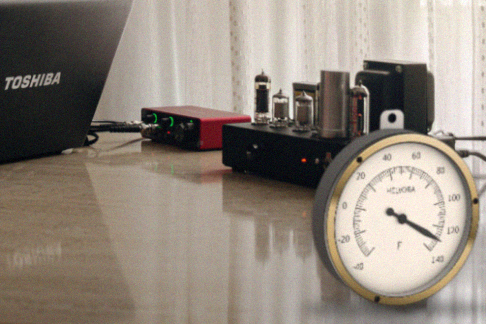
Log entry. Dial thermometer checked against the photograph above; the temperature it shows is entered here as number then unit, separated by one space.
130 °F
